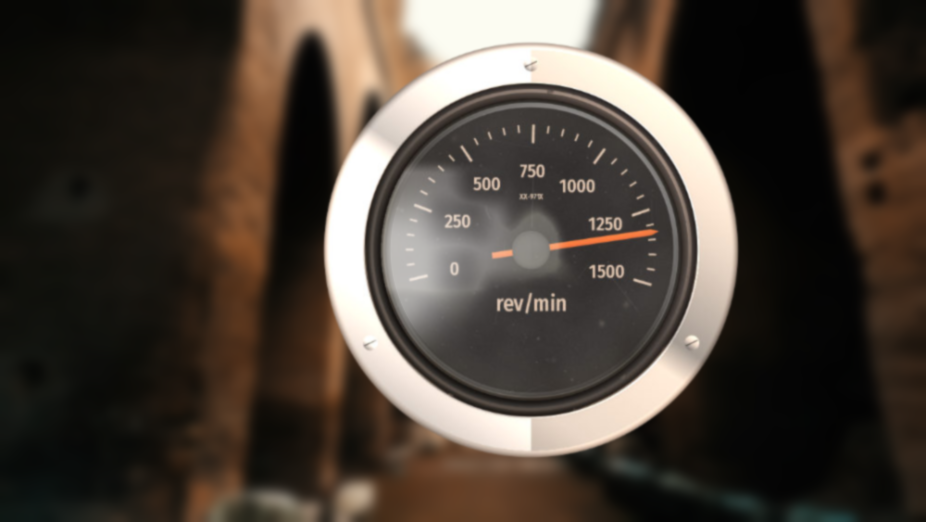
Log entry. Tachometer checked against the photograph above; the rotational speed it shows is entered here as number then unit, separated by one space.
1325 rpm
